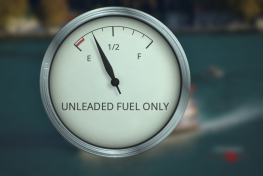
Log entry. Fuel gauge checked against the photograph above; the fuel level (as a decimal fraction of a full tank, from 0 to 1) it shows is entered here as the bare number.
0.25
